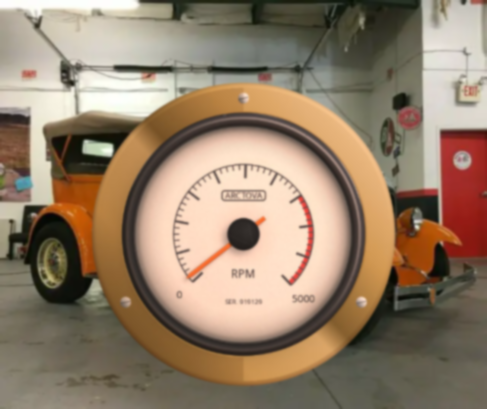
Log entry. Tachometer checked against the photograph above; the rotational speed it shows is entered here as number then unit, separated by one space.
100 rpm
